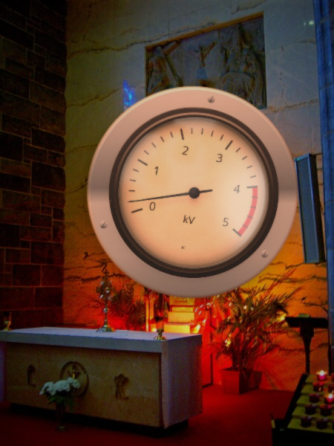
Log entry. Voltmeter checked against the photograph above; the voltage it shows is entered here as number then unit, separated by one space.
0.2 kV
